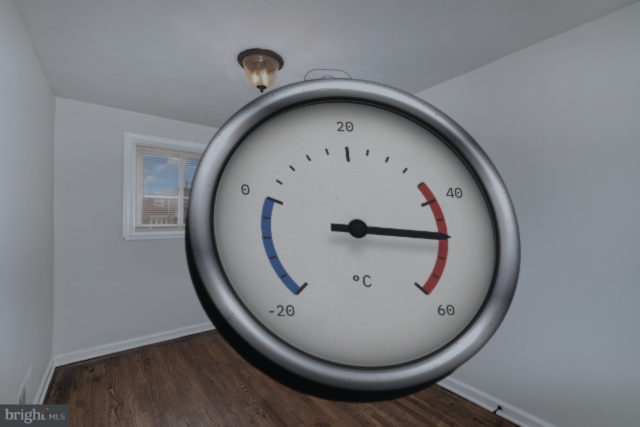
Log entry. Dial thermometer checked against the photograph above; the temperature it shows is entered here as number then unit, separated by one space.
48 °C
